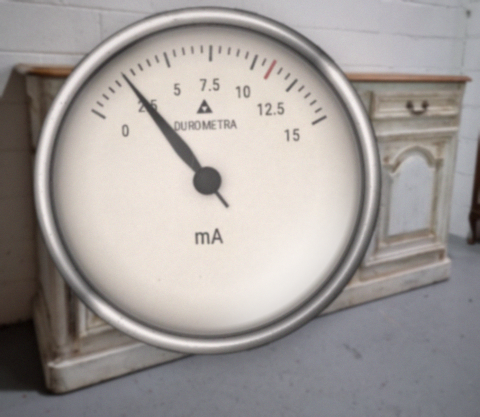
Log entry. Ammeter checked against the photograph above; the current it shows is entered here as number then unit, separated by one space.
2.5 mA
